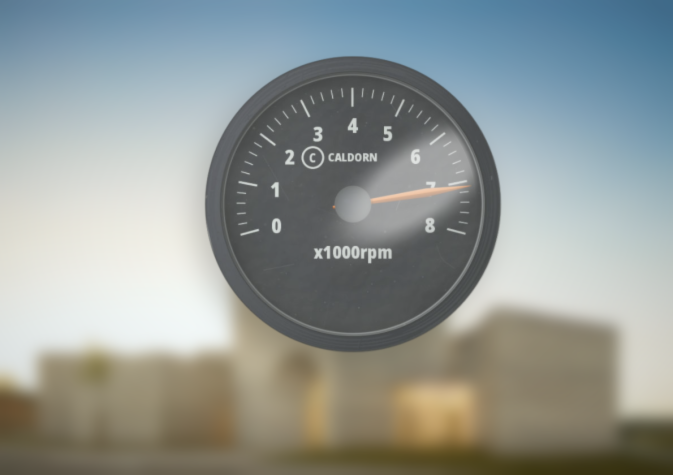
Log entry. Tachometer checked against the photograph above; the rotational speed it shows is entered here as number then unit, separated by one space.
7100 rpm
